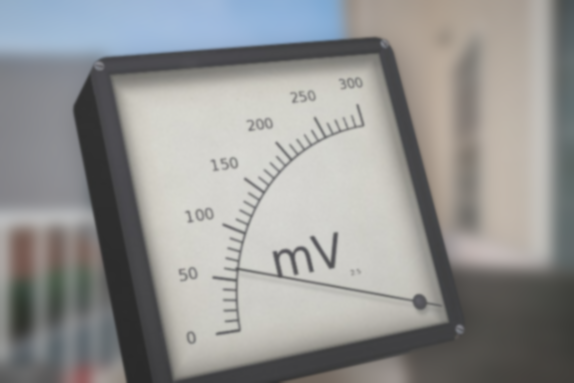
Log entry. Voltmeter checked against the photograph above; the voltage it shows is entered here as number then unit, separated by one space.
60 mV
